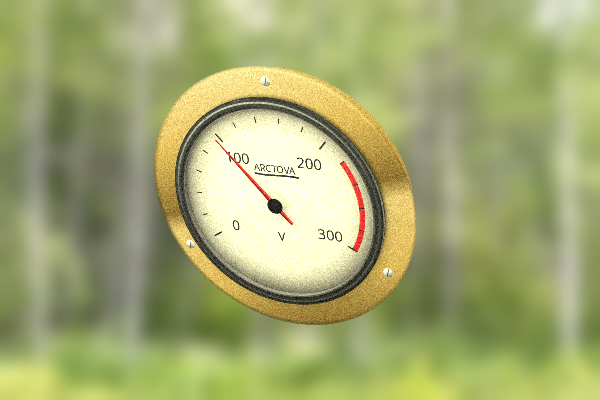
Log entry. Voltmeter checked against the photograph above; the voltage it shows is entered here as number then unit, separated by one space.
100 V
